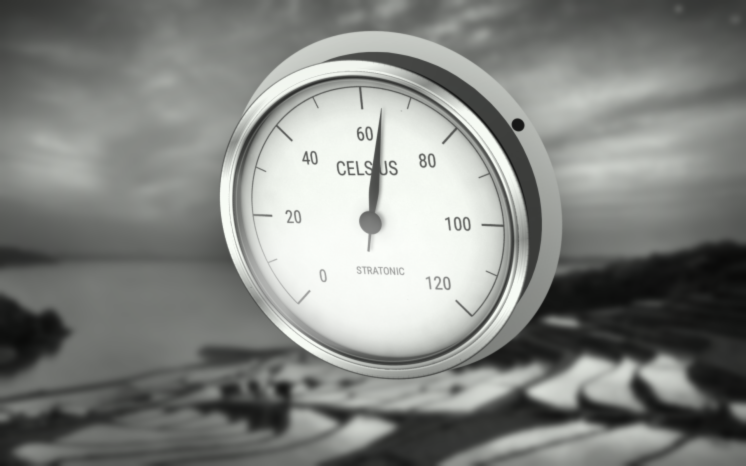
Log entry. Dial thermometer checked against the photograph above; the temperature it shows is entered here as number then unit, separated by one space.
65 °C
